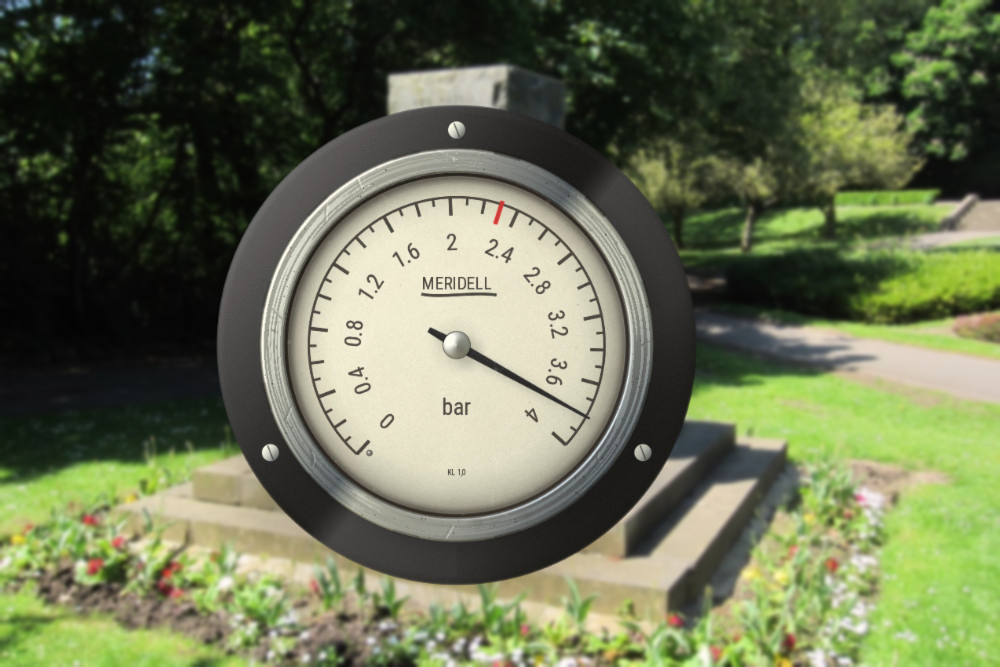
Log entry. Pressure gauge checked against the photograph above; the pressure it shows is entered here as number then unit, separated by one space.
3.8 bar
